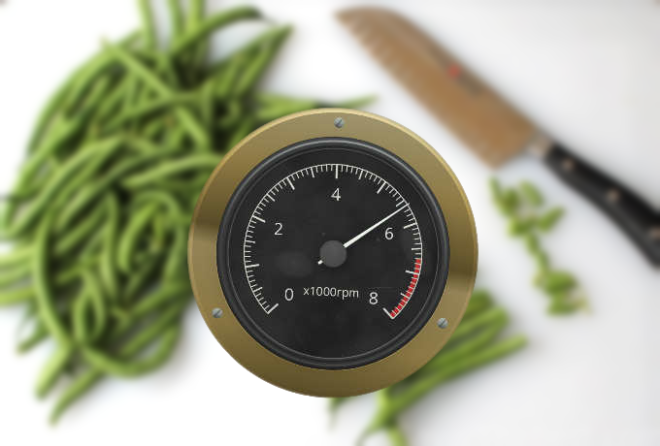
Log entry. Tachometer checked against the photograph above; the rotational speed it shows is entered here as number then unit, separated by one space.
5600 rpm
